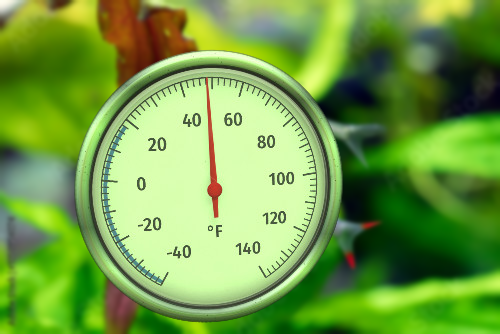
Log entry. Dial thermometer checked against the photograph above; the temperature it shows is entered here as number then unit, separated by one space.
48 °F
